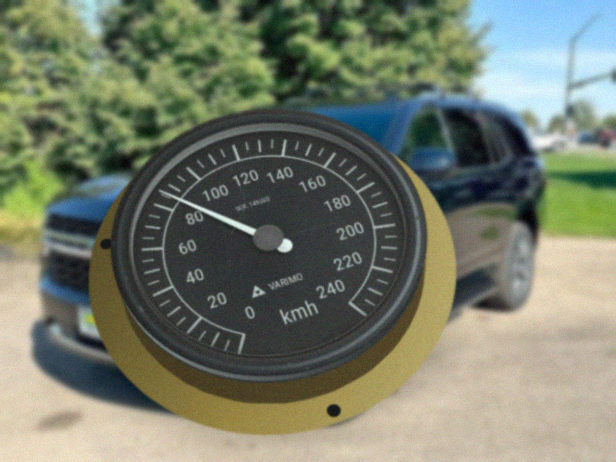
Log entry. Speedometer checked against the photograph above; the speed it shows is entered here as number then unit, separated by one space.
85 km/h
